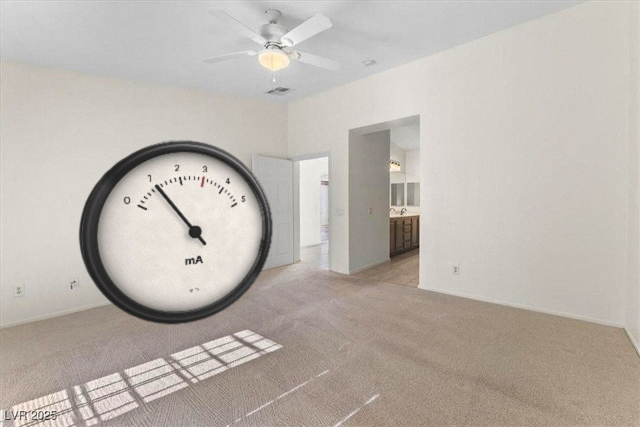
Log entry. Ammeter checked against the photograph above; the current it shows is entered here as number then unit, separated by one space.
1 mA
